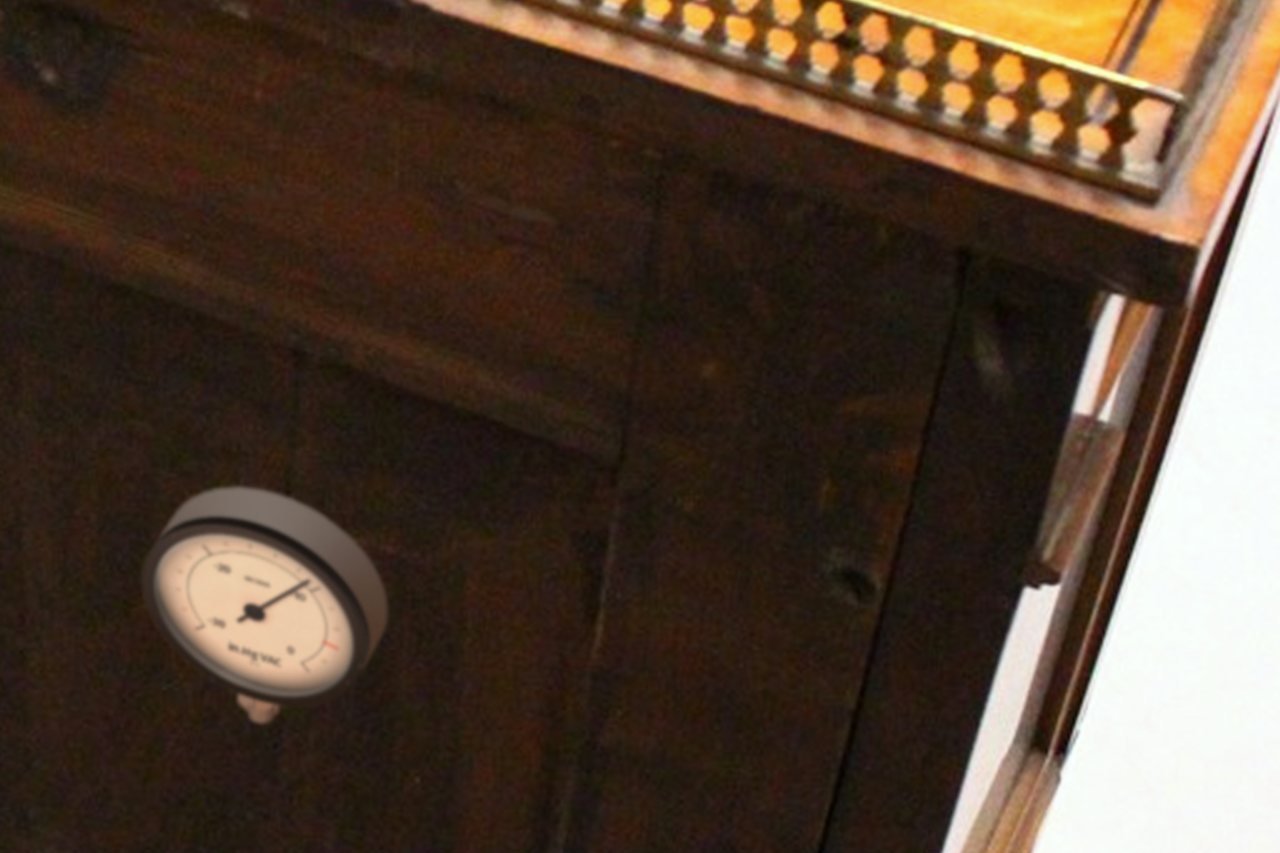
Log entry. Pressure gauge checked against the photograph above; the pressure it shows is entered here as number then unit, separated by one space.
-11 inHg
